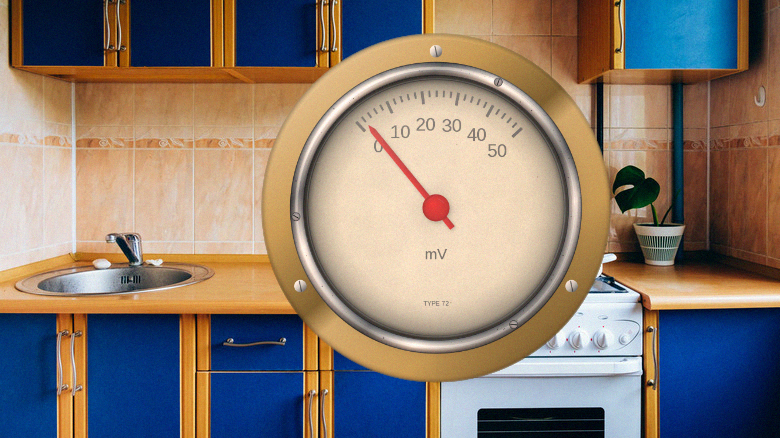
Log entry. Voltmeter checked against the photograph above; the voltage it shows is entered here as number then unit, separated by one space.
2 mV
